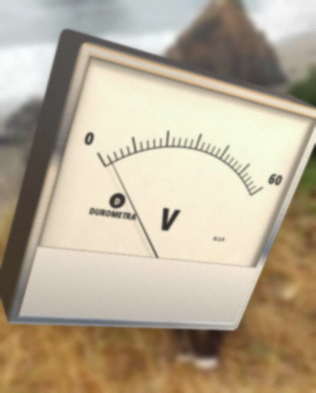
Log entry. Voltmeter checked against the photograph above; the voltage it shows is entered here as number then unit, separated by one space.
2 V
